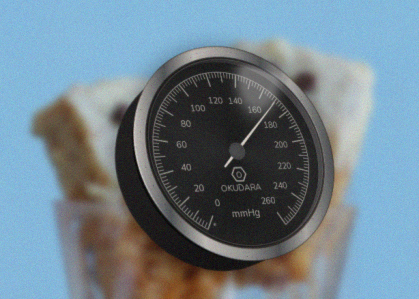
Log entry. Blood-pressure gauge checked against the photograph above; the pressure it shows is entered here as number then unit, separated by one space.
170 mmHg
